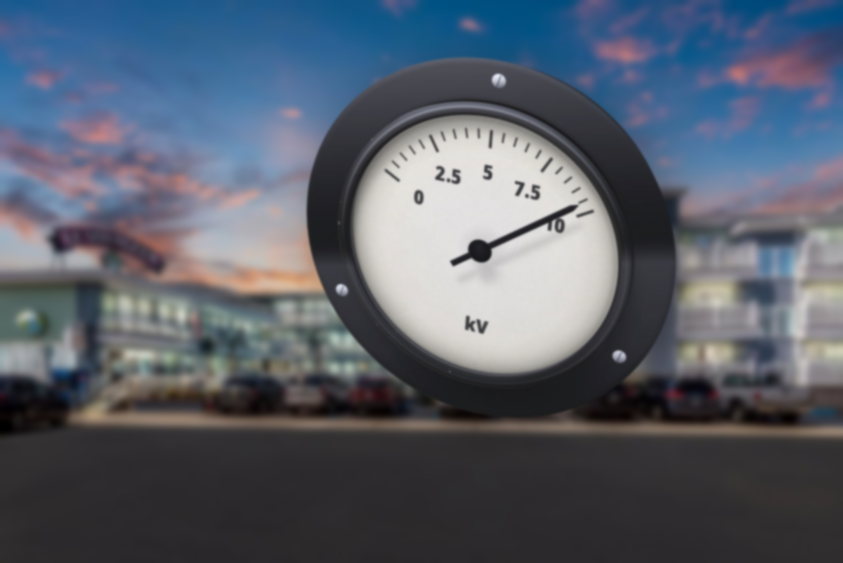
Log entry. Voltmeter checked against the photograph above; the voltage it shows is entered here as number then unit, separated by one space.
9.5 kV
